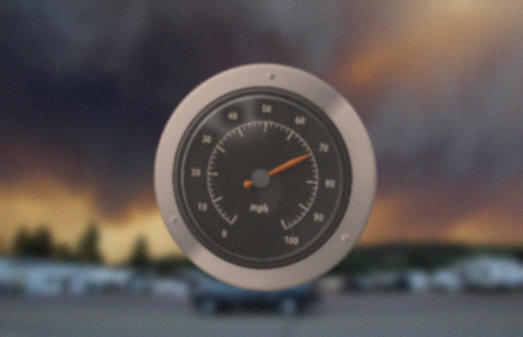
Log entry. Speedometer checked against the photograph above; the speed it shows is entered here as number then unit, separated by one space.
70 mph
